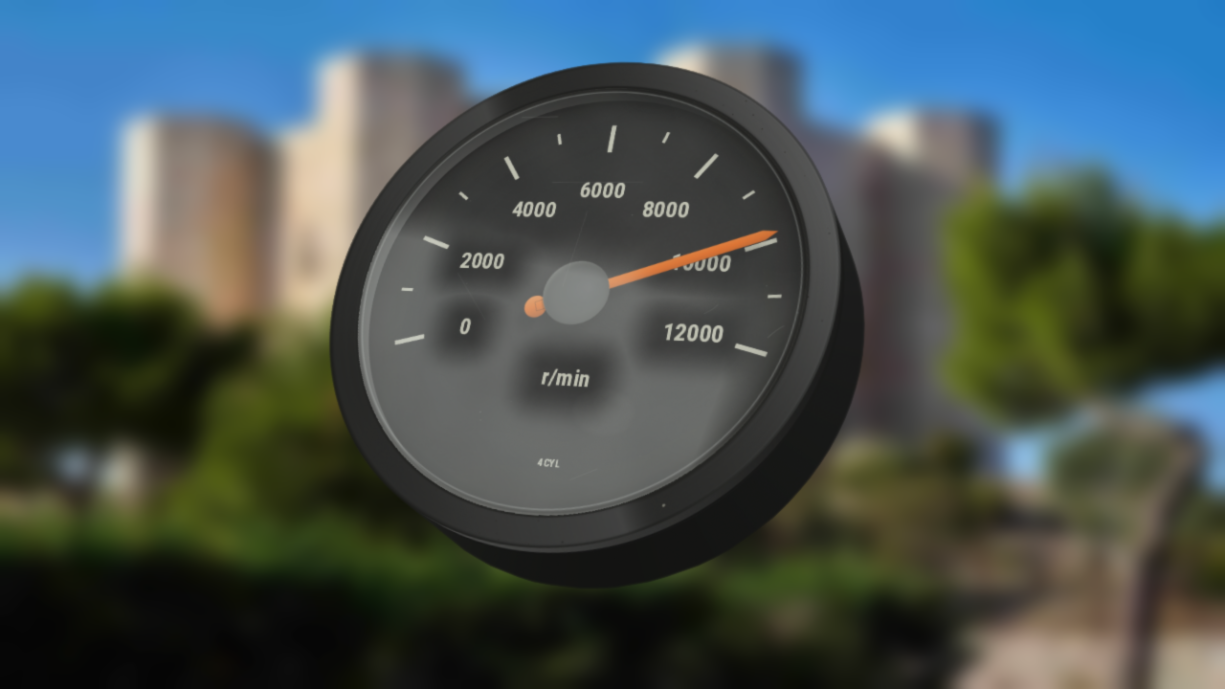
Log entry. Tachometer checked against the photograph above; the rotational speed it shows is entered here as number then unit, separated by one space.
10000 rpm
